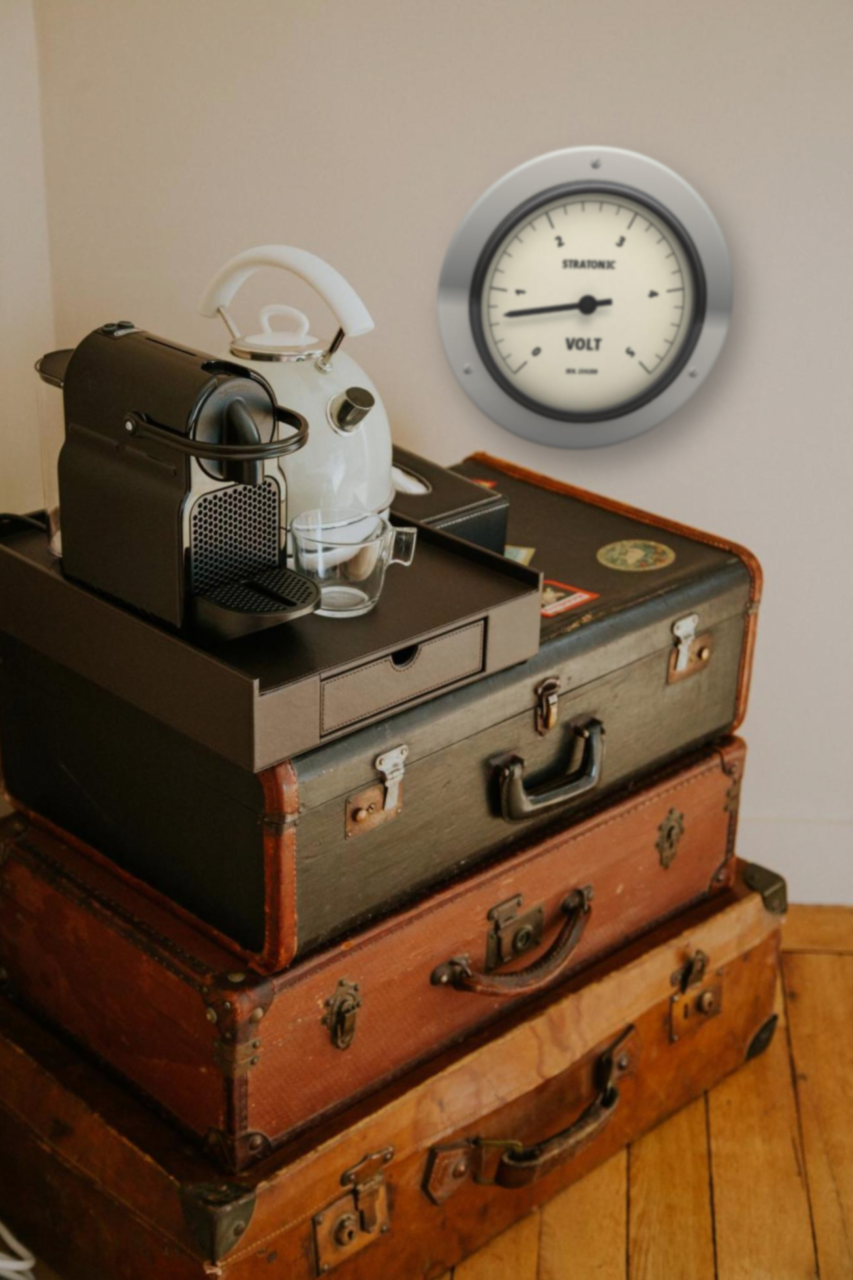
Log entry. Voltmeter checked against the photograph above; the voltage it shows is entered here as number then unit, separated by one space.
0.7 V
